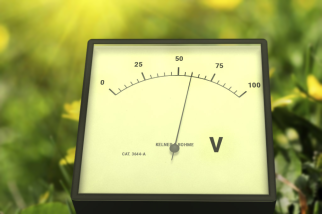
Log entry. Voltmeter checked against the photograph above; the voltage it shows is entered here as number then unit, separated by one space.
60 V
